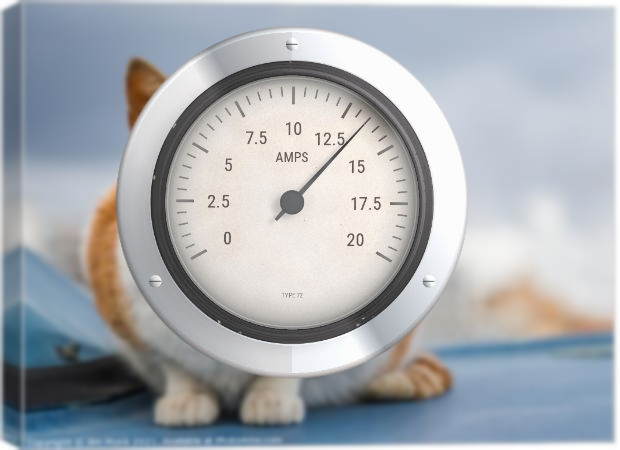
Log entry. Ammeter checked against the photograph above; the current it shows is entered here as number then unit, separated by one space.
13.5 A
